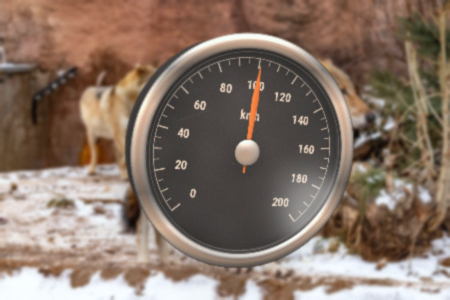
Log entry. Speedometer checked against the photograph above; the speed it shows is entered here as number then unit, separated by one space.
100 km/h
